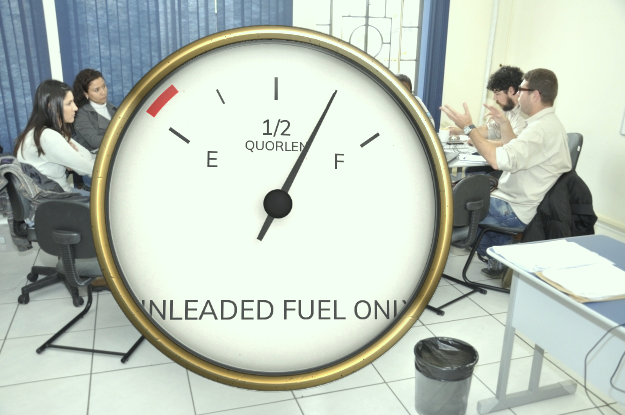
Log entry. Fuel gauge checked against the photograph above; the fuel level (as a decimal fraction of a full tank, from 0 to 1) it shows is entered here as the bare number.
0.75
